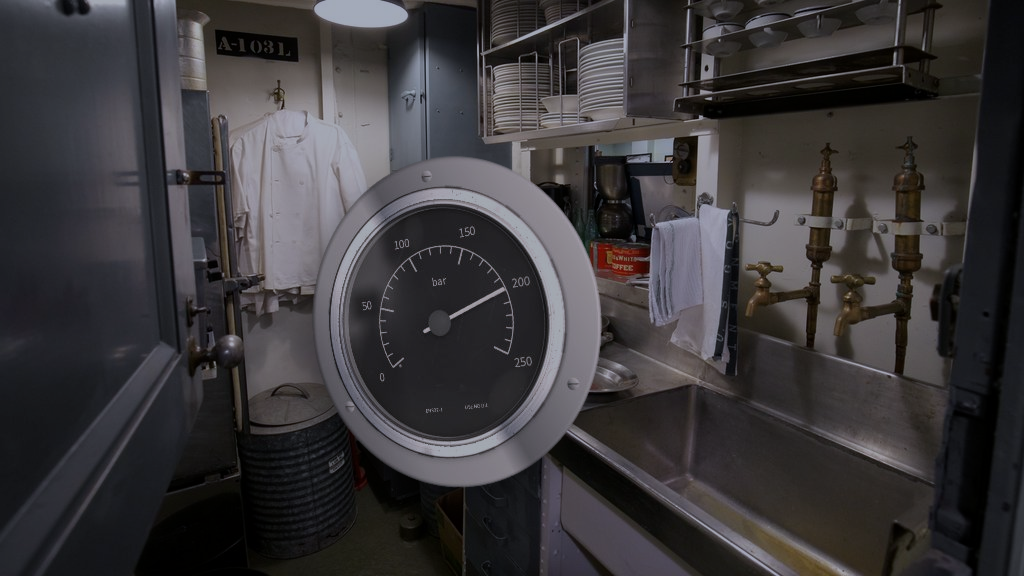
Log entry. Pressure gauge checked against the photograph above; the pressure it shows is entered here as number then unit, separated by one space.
200 bar
